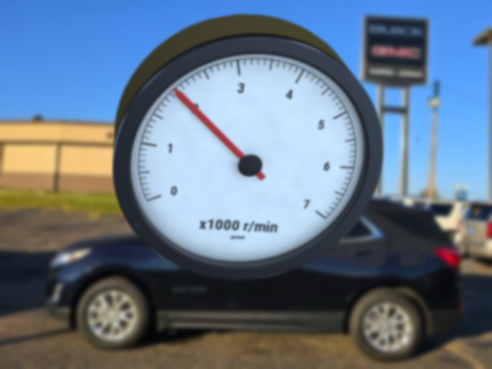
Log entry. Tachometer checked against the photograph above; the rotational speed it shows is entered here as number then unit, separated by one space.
2000 rpm
